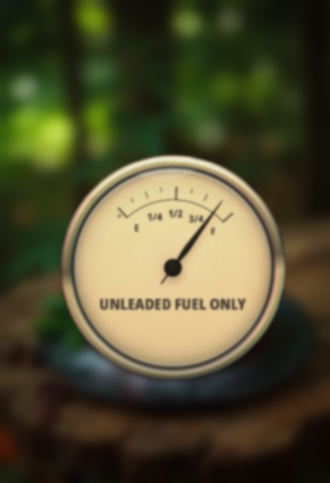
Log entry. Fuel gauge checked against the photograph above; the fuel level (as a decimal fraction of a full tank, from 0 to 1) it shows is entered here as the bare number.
0.875
